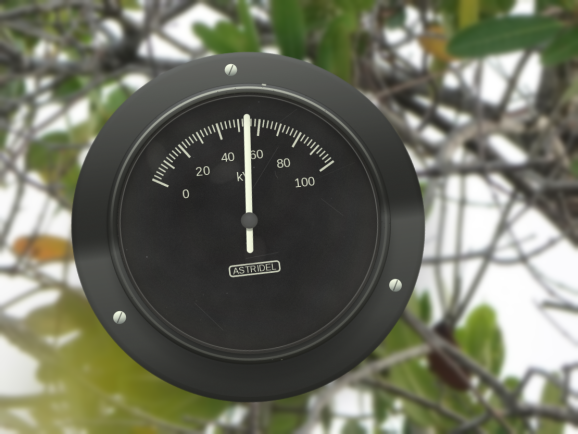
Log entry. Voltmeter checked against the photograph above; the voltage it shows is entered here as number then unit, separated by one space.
54 kV
